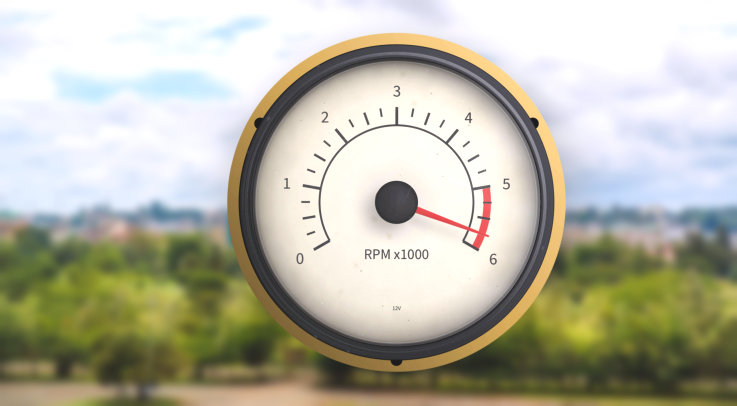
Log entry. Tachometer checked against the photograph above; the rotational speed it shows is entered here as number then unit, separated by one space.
5750 rpm
